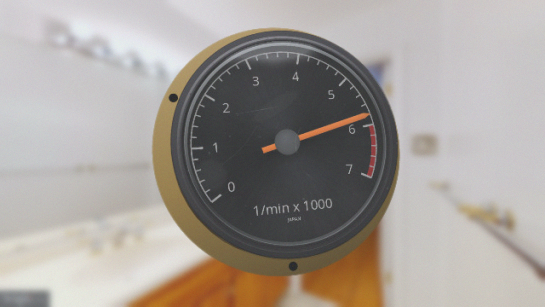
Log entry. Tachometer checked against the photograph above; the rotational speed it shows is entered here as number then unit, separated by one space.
5800 rpm
